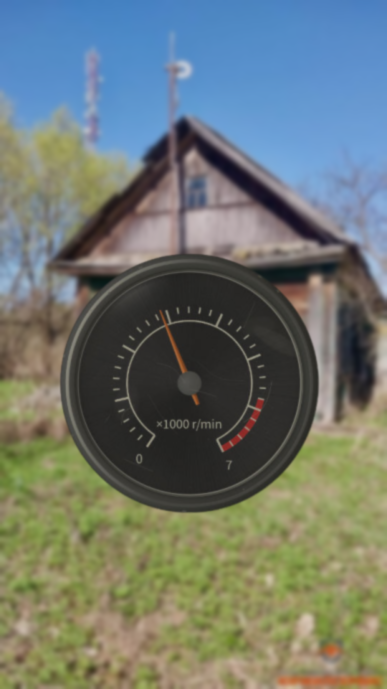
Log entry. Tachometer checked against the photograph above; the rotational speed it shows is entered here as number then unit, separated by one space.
2900 rpm
